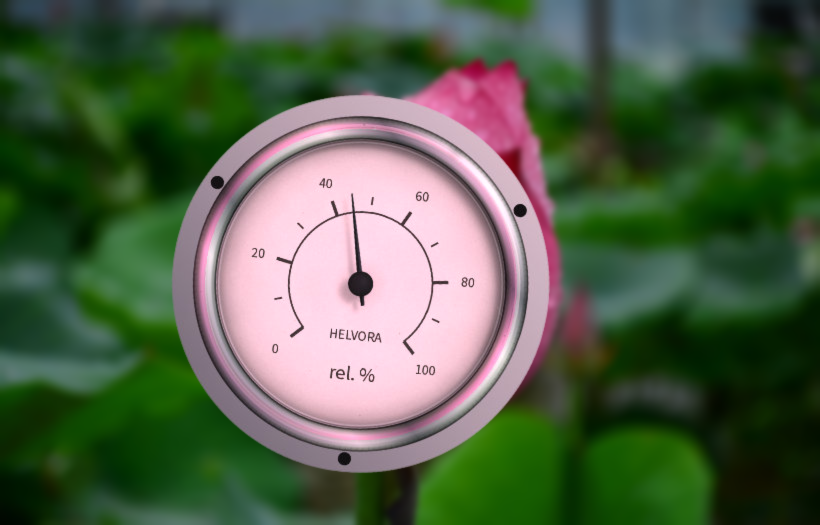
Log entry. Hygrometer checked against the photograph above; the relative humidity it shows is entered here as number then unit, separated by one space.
45 %
